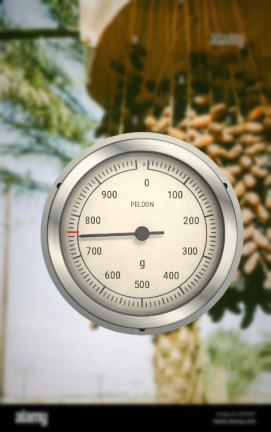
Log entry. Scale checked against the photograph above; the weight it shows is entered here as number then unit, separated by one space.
750 g
